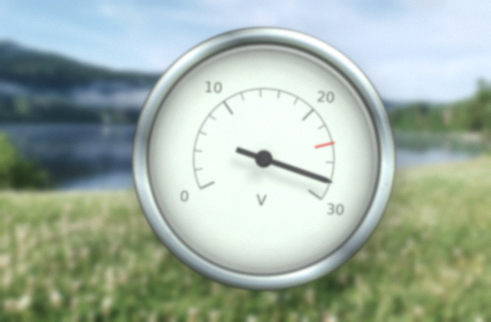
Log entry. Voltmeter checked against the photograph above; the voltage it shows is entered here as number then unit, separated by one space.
28 V
